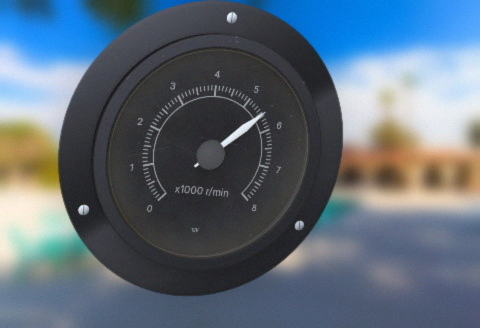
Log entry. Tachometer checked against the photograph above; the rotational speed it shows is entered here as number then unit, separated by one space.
5500 rpm
